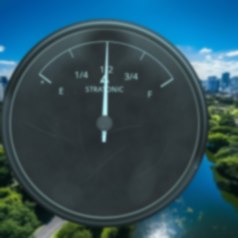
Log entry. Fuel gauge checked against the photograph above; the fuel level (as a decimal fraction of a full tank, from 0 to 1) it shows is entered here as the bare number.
0.5
